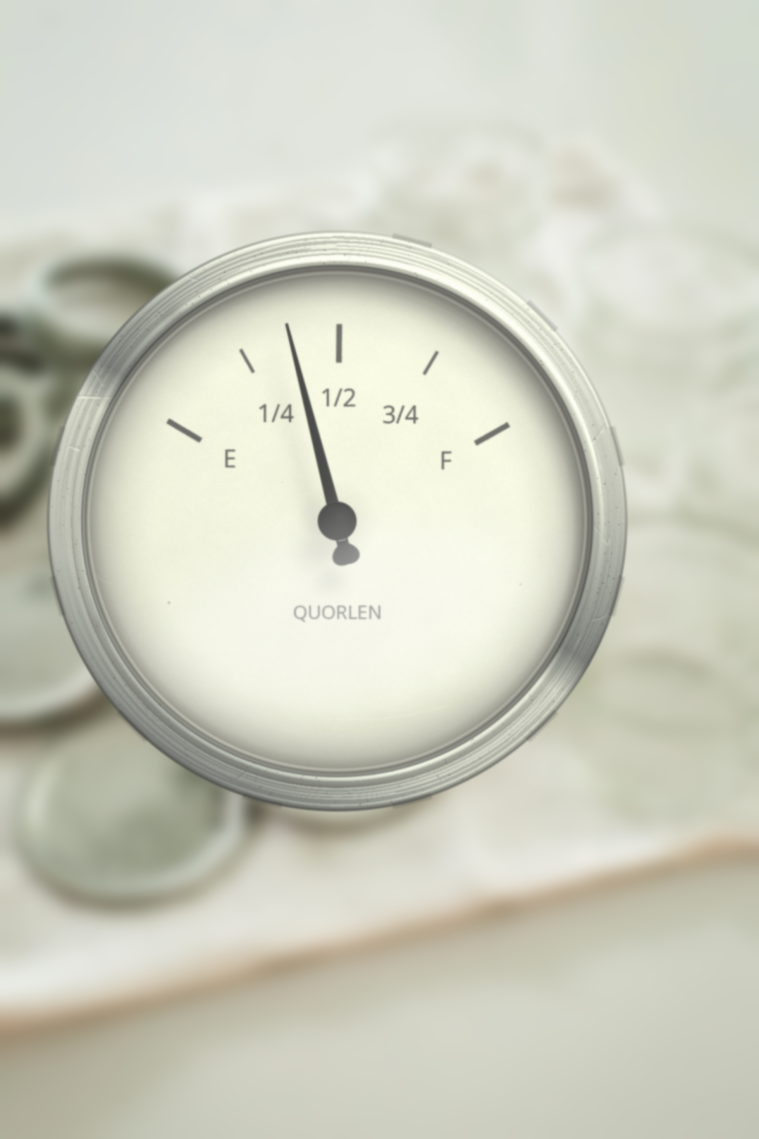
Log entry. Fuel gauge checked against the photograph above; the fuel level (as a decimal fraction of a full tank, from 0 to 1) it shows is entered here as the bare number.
0.375
